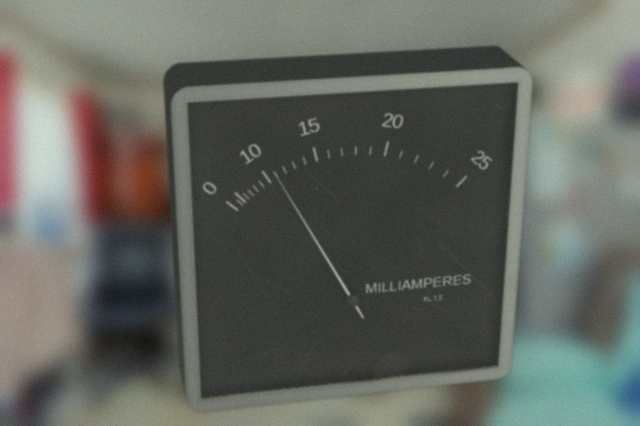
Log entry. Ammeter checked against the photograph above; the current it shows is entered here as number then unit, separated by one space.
11 mA
